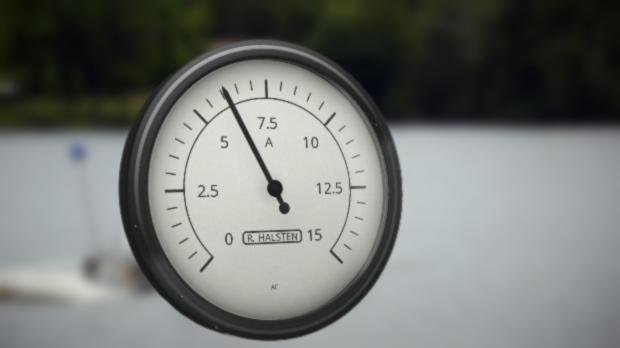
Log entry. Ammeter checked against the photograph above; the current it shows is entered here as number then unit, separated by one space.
6 A
